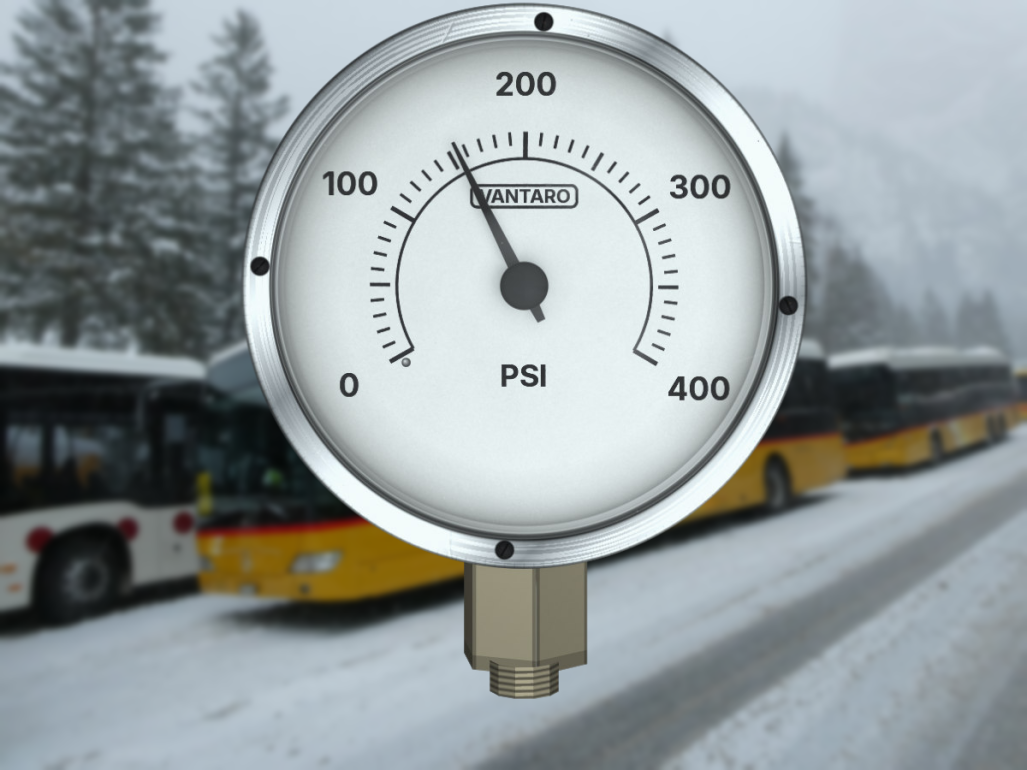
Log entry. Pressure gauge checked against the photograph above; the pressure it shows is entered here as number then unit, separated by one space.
155 psi
